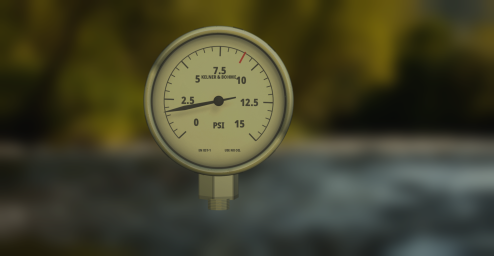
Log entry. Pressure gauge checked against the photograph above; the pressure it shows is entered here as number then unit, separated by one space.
1.75 psi
